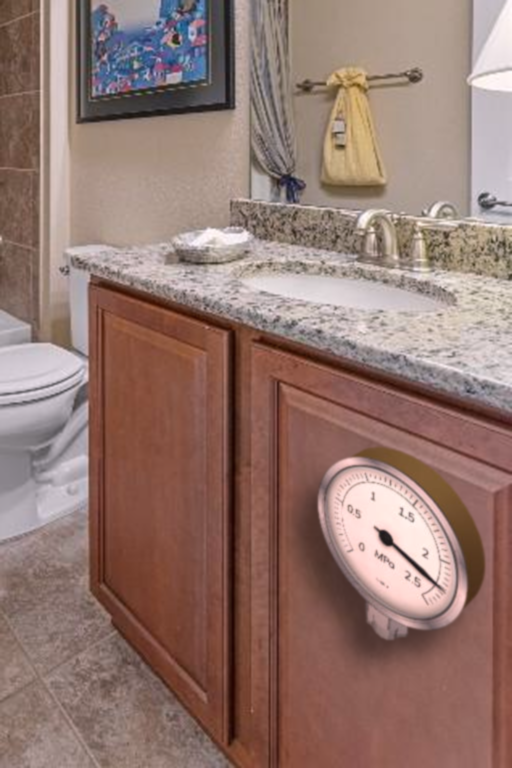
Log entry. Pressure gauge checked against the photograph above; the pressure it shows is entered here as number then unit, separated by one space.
2.25 MPa
